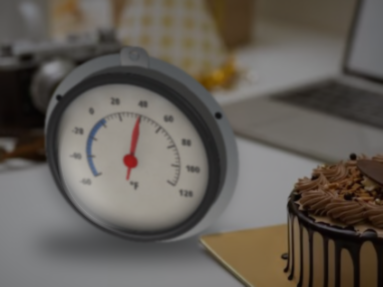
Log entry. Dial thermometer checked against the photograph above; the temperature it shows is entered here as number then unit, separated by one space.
40 °F
